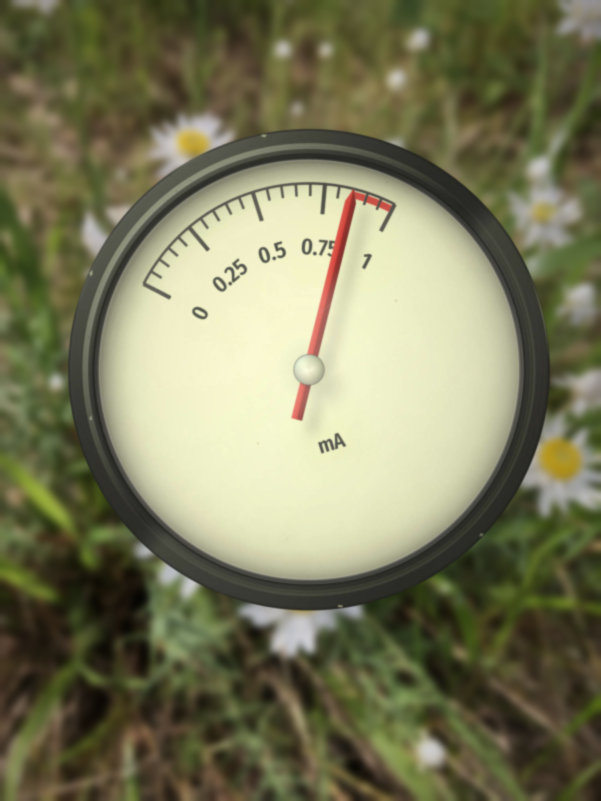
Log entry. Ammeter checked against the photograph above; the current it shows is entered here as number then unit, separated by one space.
0.85 mA
